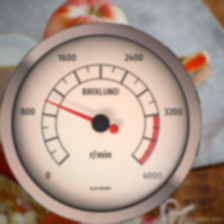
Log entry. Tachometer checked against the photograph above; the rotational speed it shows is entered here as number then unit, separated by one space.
1000 rpm
